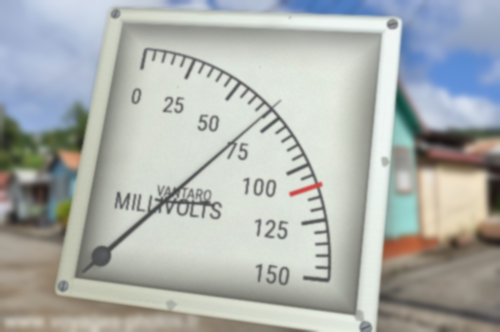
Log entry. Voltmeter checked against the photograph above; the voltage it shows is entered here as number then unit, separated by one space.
70 mV
